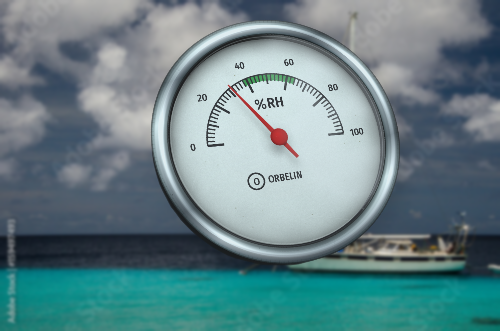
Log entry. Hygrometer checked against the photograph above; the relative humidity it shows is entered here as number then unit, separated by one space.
30 %
